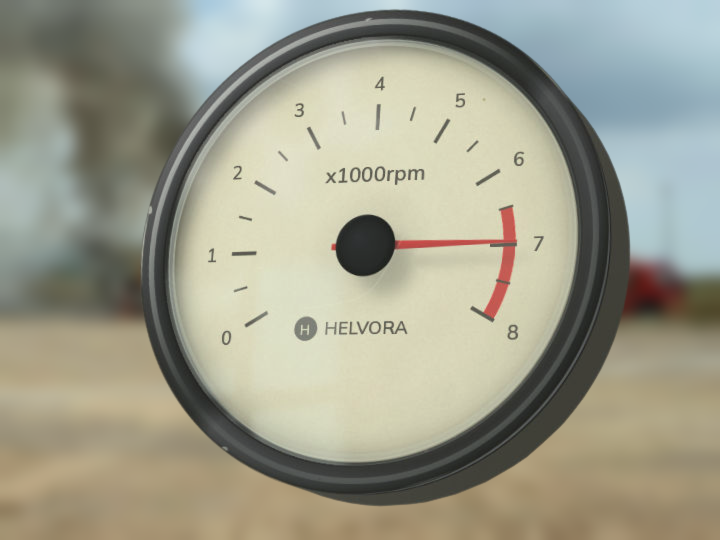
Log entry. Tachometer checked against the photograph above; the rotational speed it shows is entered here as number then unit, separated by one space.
7000 rpm
